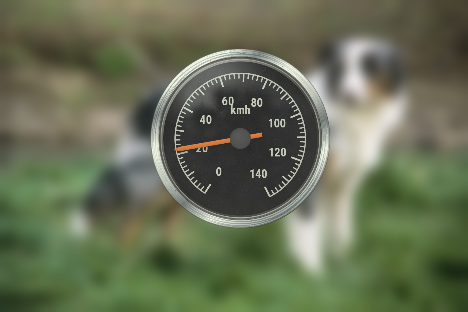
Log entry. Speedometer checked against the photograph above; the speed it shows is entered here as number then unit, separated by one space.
22 km/h
